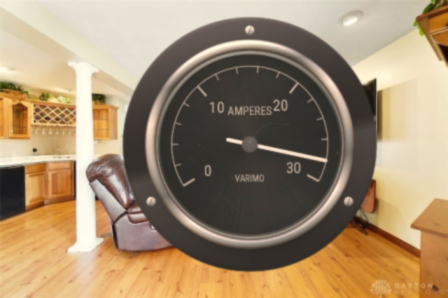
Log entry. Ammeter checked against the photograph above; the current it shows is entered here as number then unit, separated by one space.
28 A
